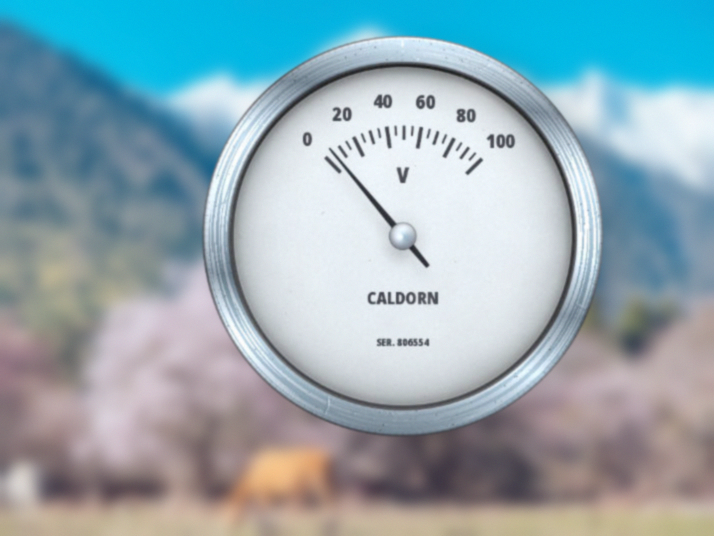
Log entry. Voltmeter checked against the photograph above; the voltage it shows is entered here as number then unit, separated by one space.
5 V
